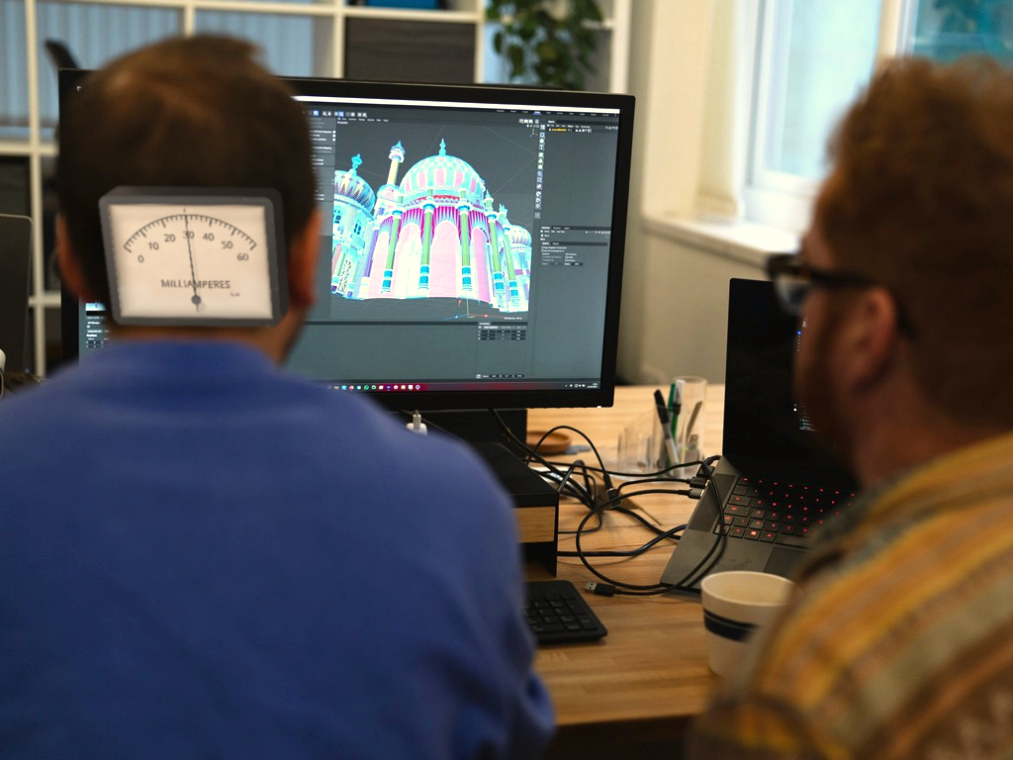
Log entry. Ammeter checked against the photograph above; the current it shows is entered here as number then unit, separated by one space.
30 mA
